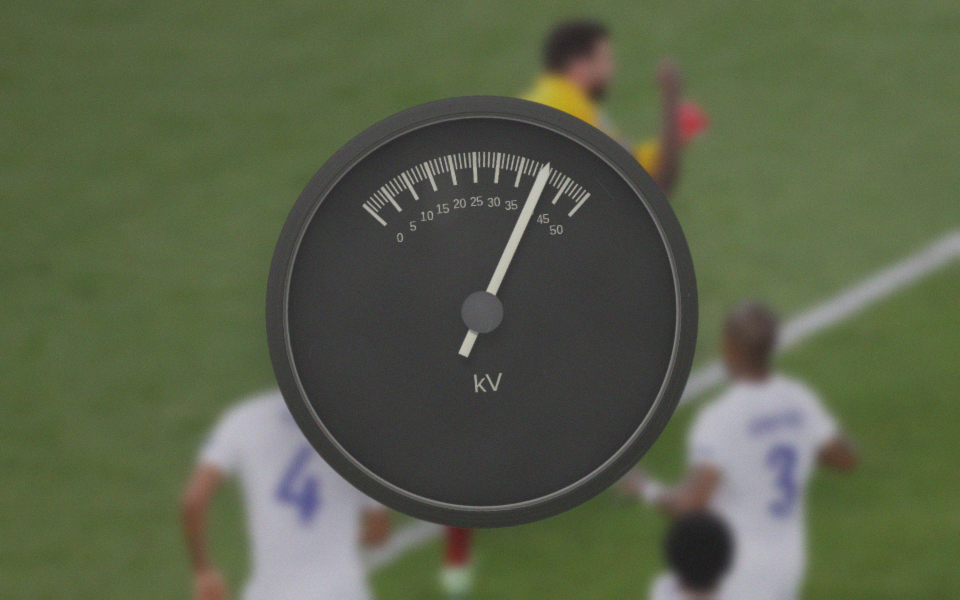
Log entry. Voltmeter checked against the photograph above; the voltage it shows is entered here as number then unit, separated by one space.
40 kV
